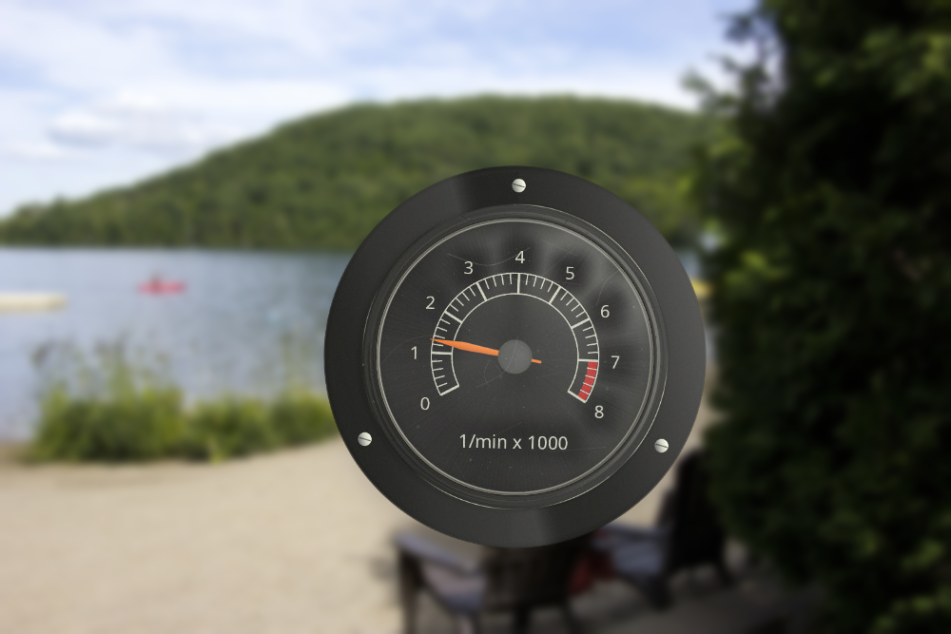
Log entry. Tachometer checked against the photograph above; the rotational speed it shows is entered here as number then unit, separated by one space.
1300 rpm
